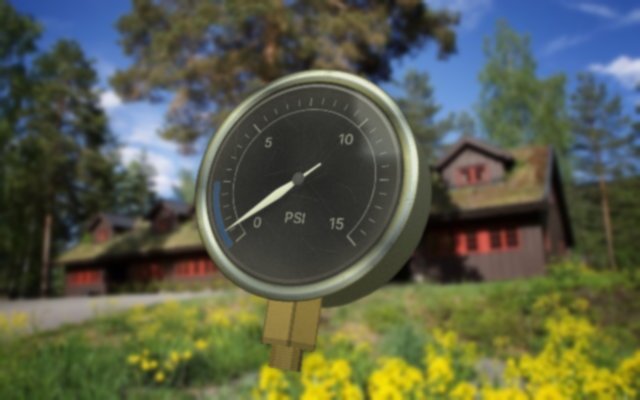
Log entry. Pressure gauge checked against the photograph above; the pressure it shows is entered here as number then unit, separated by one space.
0.5 psi
